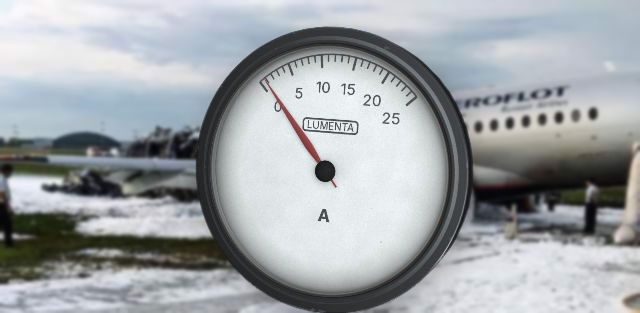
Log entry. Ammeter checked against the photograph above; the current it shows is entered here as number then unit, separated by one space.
1 A
